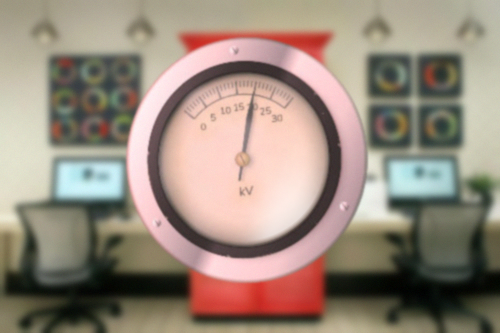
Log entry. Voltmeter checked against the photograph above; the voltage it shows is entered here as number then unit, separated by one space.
20 kV
